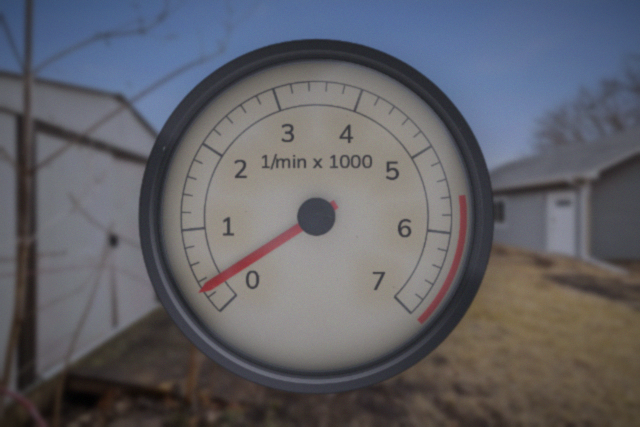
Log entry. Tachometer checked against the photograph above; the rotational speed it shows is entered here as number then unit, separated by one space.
300 rpm
